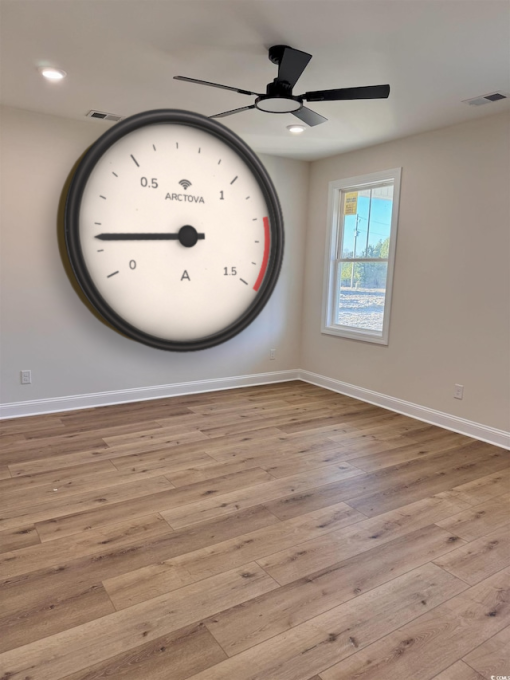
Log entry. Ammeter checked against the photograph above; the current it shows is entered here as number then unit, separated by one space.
0.15 A
